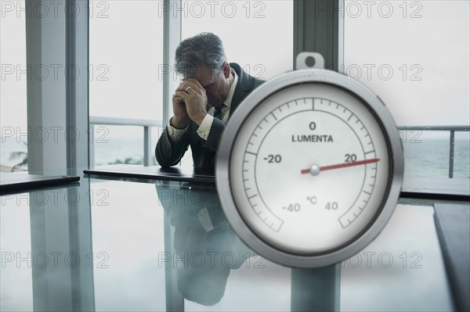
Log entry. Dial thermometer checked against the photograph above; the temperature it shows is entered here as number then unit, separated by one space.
22 °C
